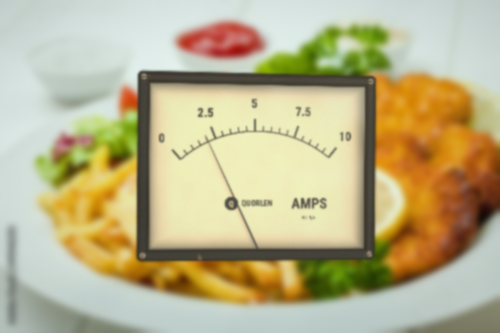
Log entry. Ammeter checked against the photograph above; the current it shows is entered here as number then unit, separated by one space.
2 A
